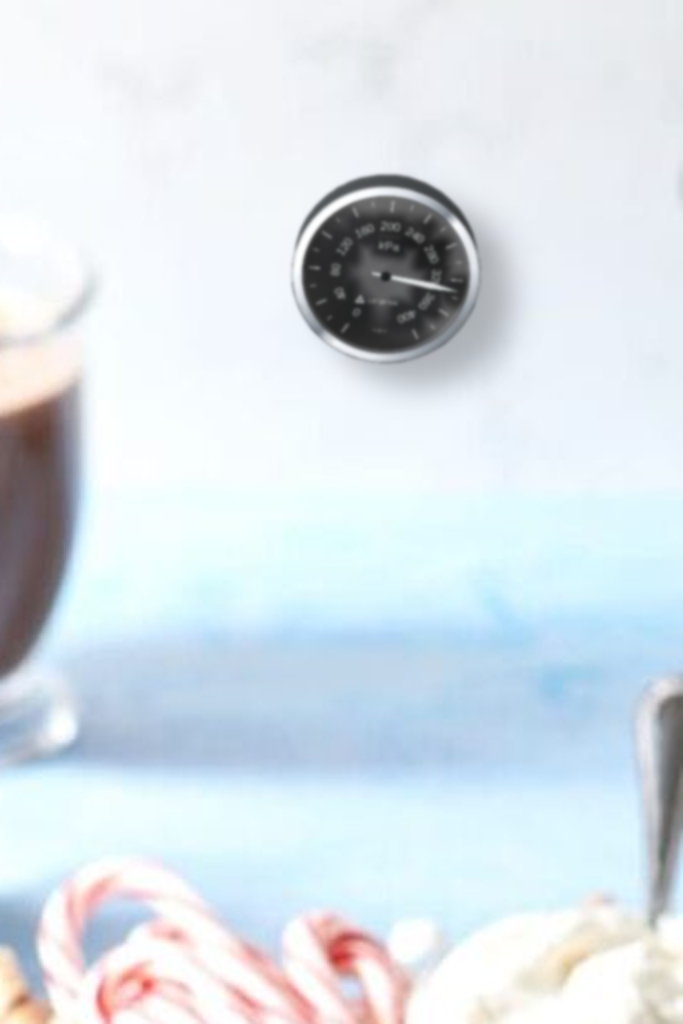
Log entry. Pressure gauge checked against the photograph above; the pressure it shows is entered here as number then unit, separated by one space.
330 kPa
